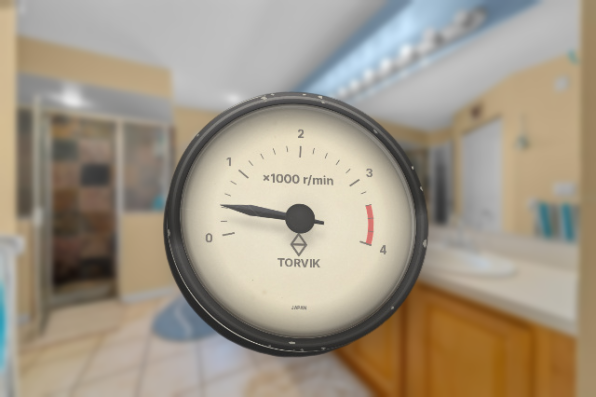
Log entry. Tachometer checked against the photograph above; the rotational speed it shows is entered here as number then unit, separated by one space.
400 rpm
